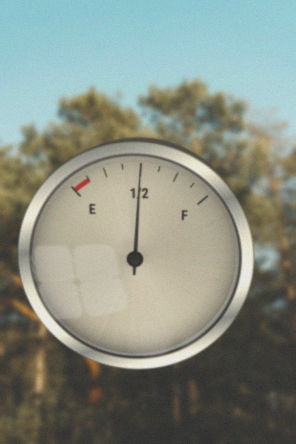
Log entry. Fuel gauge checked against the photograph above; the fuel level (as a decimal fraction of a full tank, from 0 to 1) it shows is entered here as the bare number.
0.5
